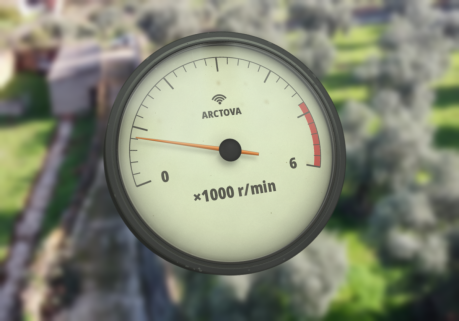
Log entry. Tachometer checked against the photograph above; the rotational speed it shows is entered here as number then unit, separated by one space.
800 rpm
